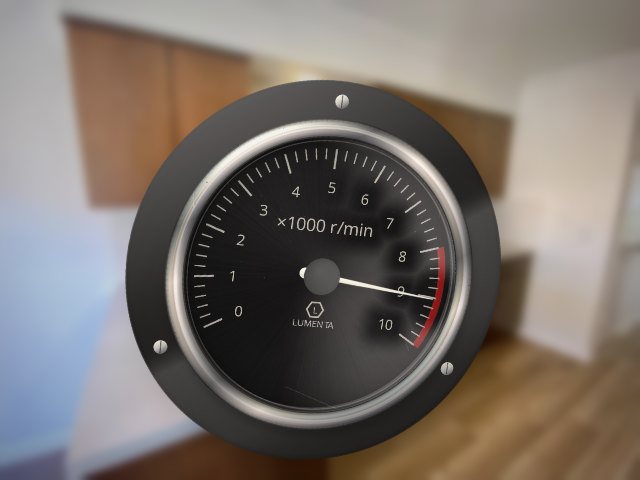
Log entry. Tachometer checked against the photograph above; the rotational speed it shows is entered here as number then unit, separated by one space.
9000 rpm
